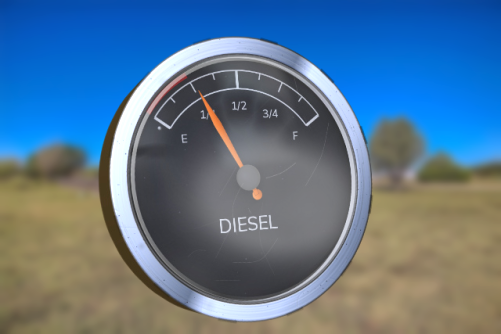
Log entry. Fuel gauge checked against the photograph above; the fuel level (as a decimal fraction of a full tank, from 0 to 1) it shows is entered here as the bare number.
0.25
